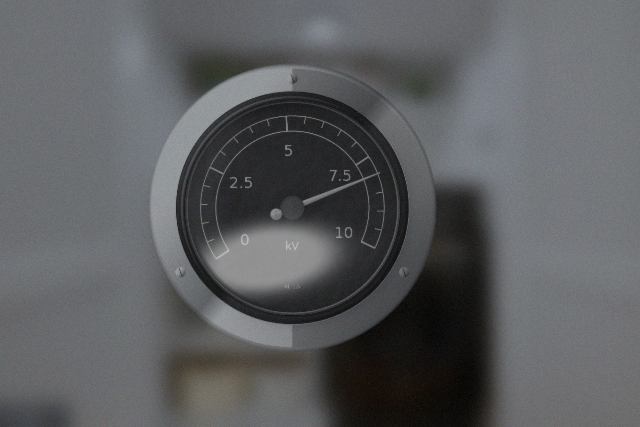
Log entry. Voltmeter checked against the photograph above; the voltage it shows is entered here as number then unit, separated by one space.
8 kV
